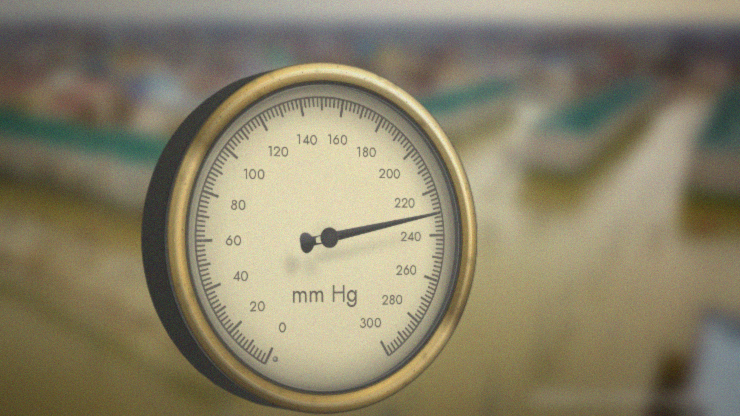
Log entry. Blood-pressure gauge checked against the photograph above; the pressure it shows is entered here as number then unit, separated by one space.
230 mmHg
